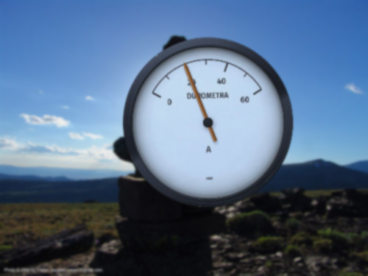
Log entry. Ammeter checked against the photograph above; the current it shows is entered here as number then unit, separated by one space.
20 A
